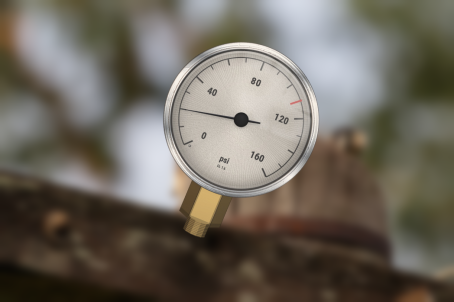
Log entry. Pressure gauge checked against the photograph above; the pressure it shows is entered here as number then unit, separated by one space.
20 psi
